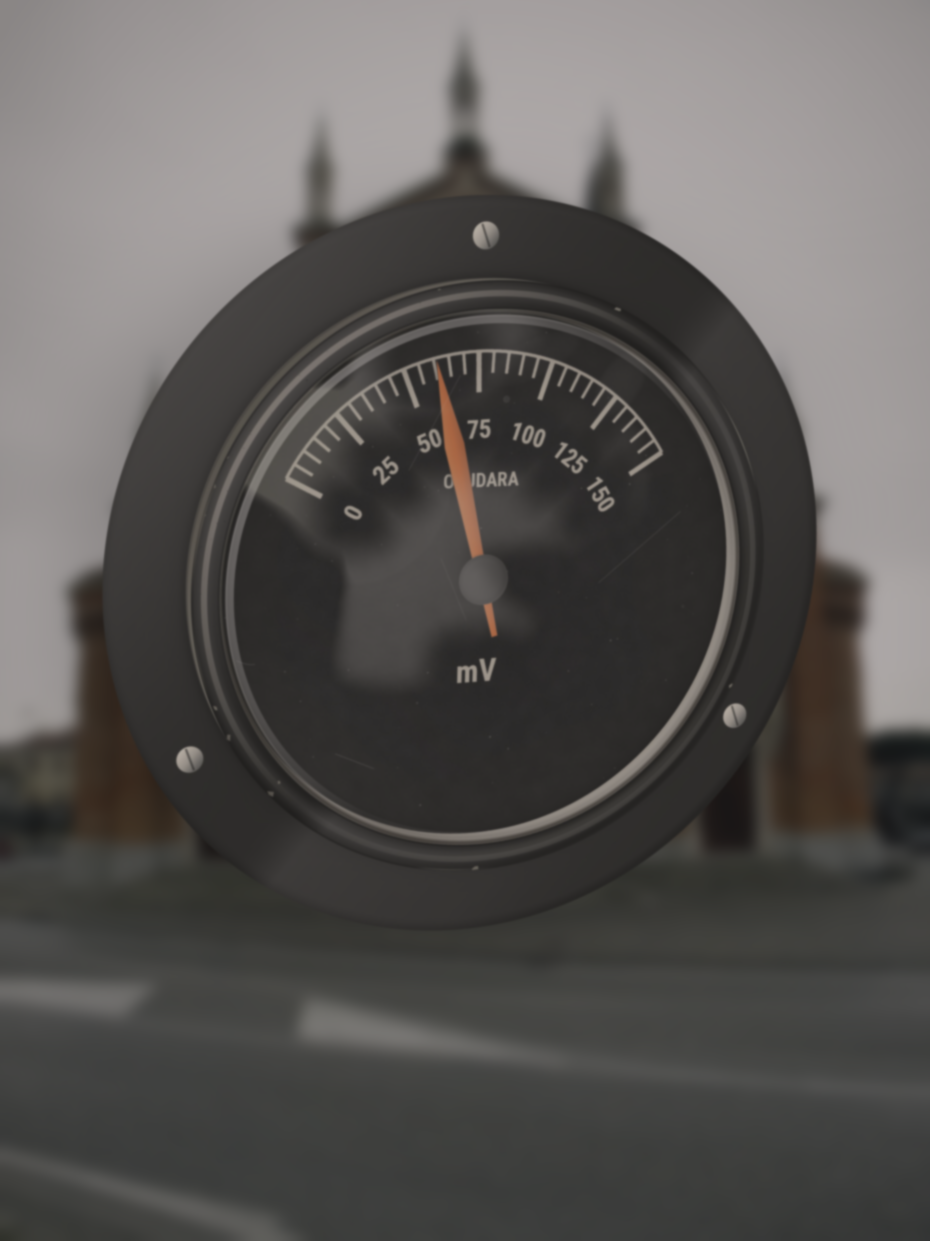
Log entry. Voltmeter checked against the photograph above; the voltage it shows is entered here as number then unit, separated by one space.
60 mV
